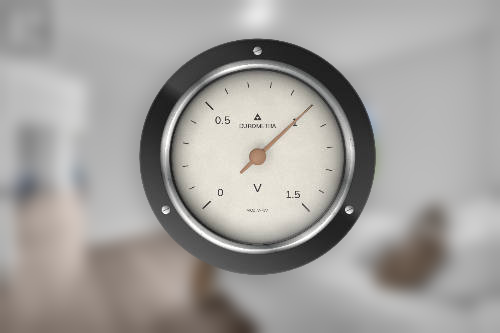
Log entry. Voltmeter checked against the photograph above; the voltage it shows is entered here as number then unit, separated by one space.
1 V
